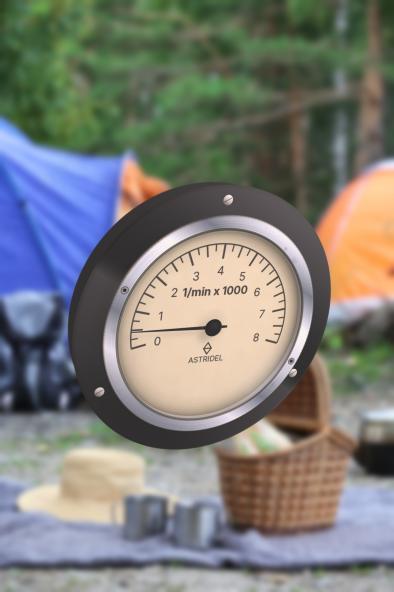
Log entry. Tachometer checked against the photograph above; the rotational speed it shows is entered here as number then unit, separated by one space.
500 rpm
